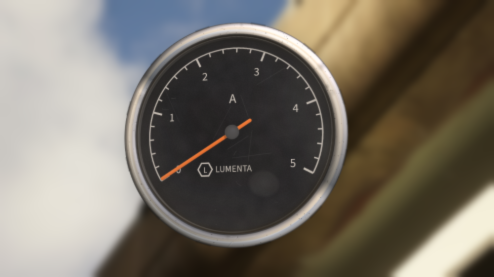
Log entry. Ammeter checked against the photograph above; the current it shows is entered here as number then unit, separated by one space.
0 A
